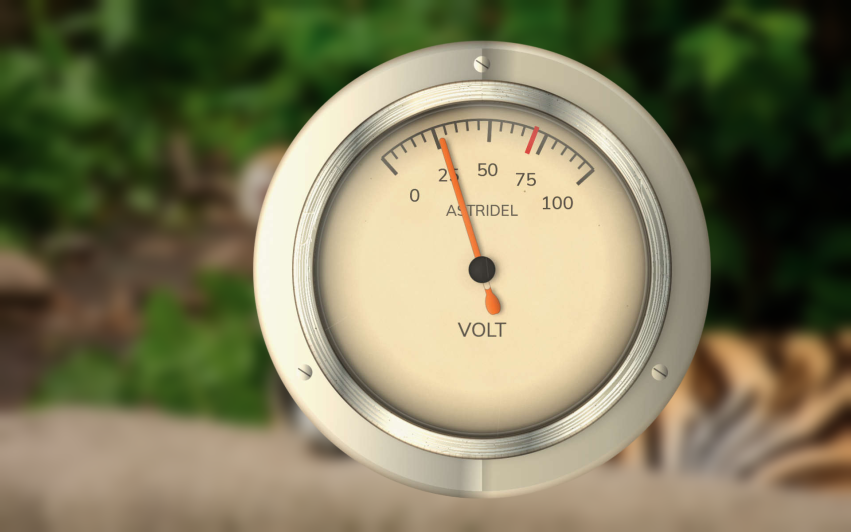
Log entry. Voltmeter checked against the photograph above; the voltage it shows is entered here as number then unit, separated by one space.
27.5 V
